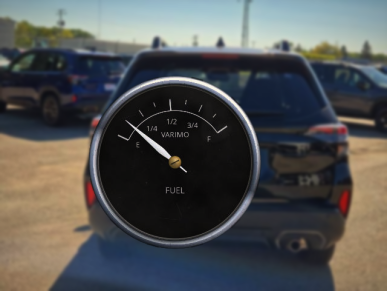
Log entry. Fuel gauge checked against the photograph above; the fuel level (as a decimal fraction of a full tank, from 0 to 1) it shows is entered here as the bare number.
0.125
